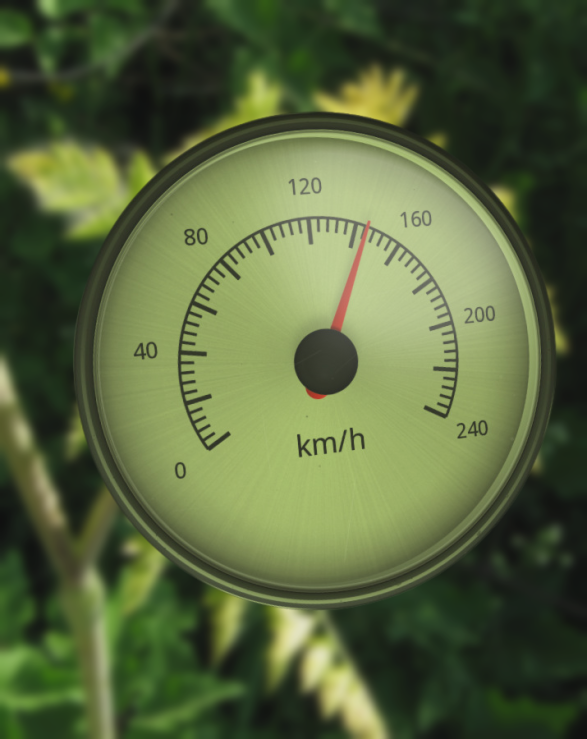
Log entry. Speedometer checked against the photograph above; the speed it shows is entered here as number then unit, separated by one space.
144 km/h
